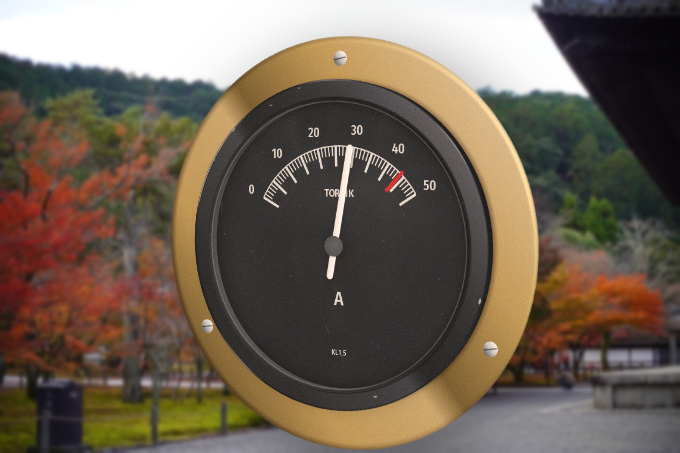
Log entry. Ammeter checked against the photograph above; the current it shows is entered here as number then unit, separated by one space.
30 A
